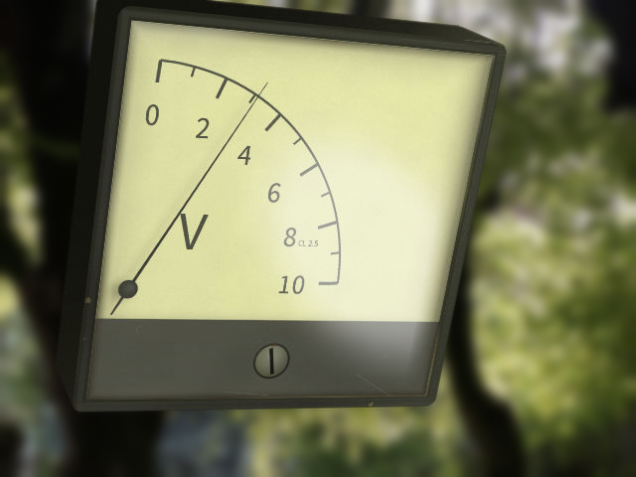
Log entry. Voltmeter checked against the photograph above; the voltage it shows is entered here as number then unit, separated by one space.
3 V
